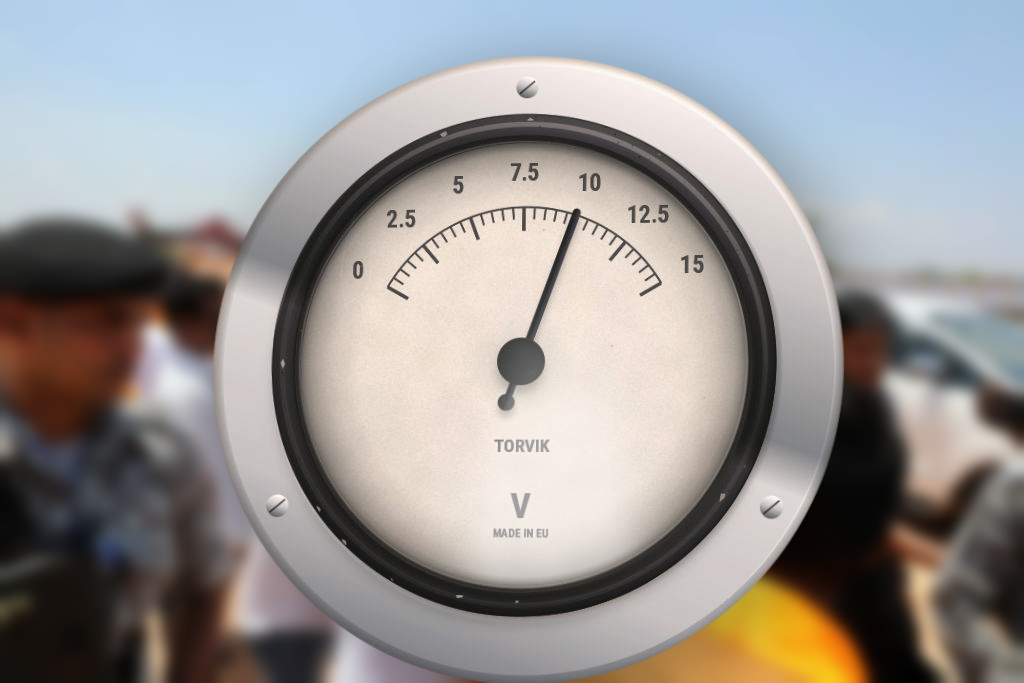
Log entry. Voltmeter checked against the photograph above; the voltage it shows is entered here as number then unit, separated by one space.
10 V
